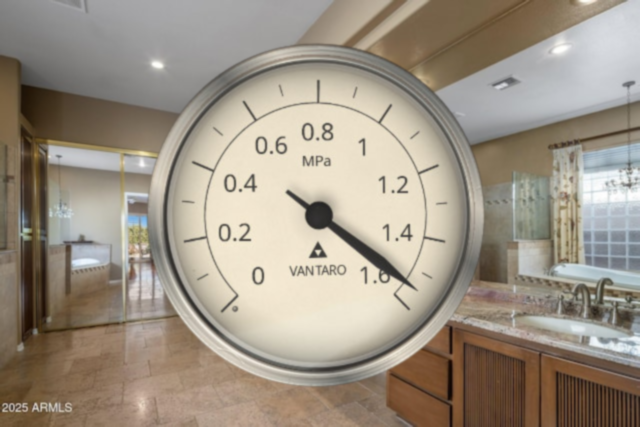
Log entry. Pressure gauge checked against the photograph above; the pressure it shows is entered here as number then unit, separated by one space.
1.55 MPa
